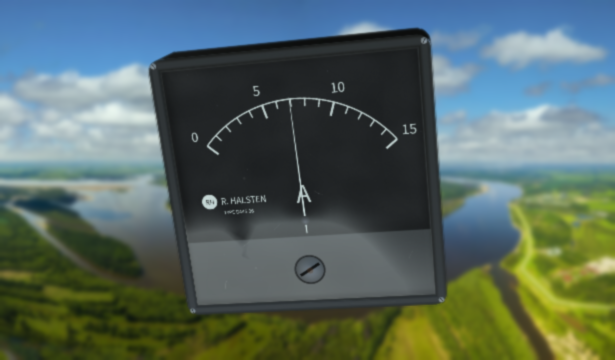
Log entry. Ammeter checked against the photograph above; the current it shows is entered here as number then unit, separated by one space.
7 A
